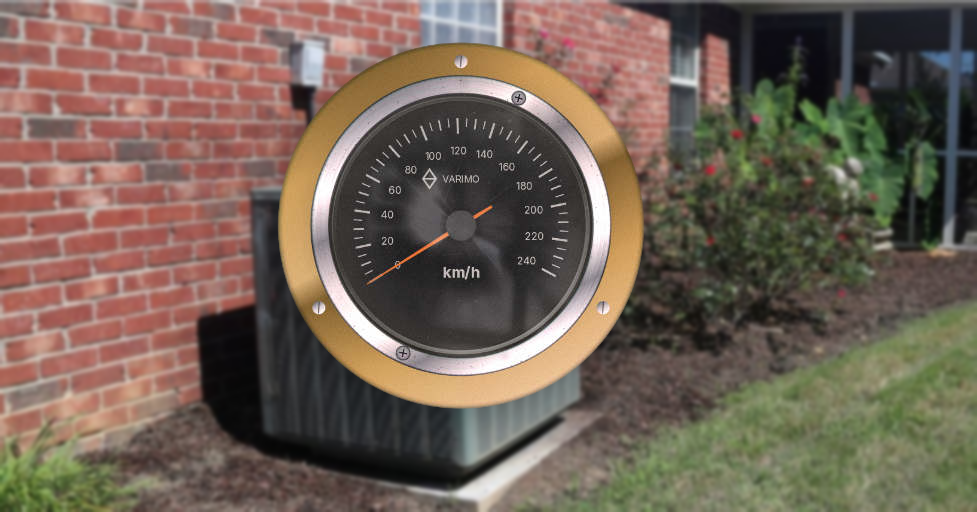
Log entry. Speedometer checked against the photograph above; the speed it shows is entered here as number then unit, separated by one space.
0 km/h
